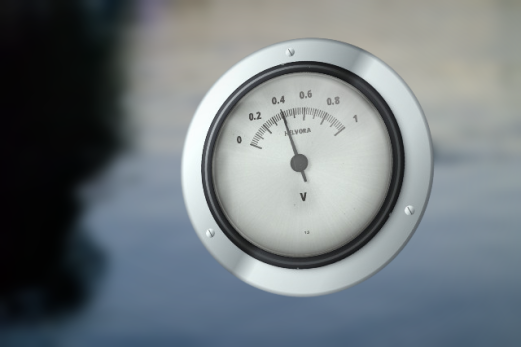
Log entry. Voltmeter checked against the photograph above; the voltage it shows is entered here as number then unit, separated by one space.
0.4 V
